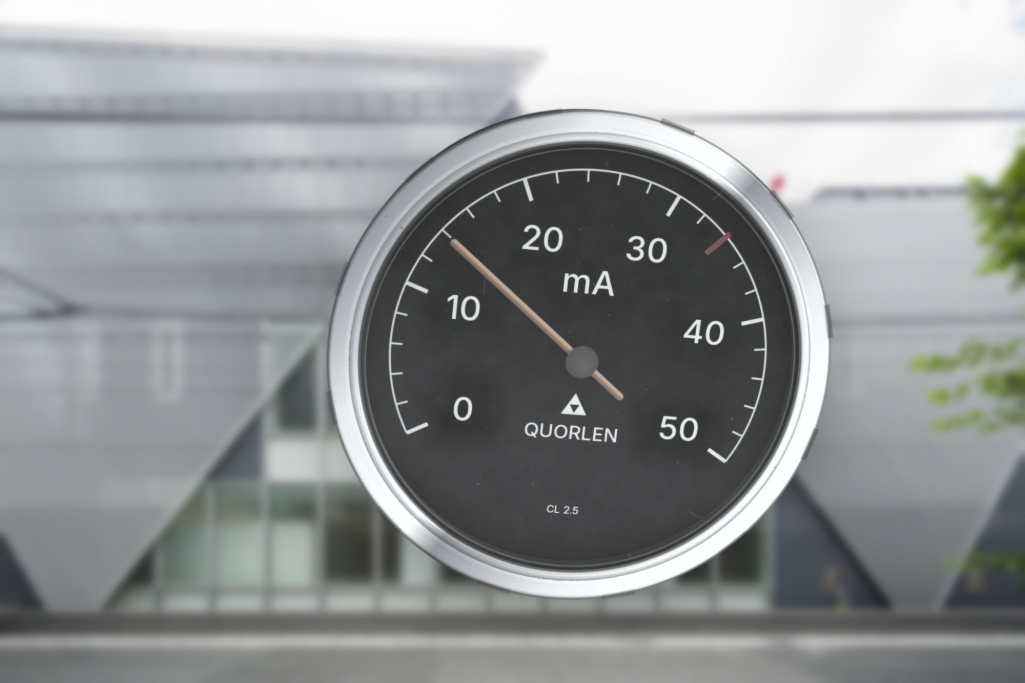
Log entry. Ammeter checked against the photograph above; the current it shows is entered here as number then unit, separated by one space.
14 mA
